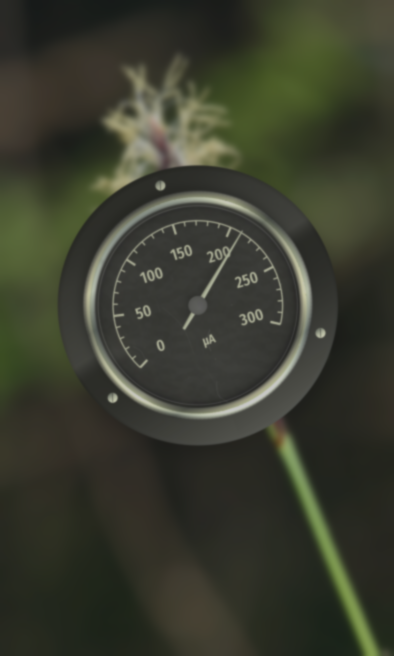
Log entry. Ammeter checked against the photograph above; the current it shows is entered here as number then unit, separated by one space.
210 µA
